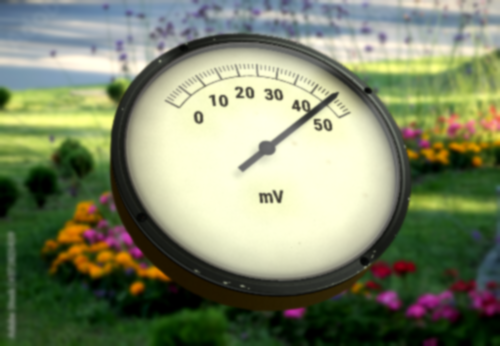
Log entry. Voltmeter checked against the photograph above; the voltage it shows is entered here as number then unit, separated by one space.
45 mV
